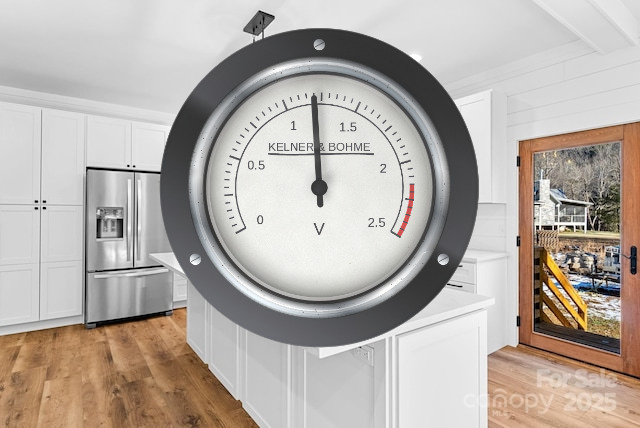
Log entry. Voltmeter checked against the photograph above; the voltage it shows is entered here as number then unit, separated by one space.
1.2 V
